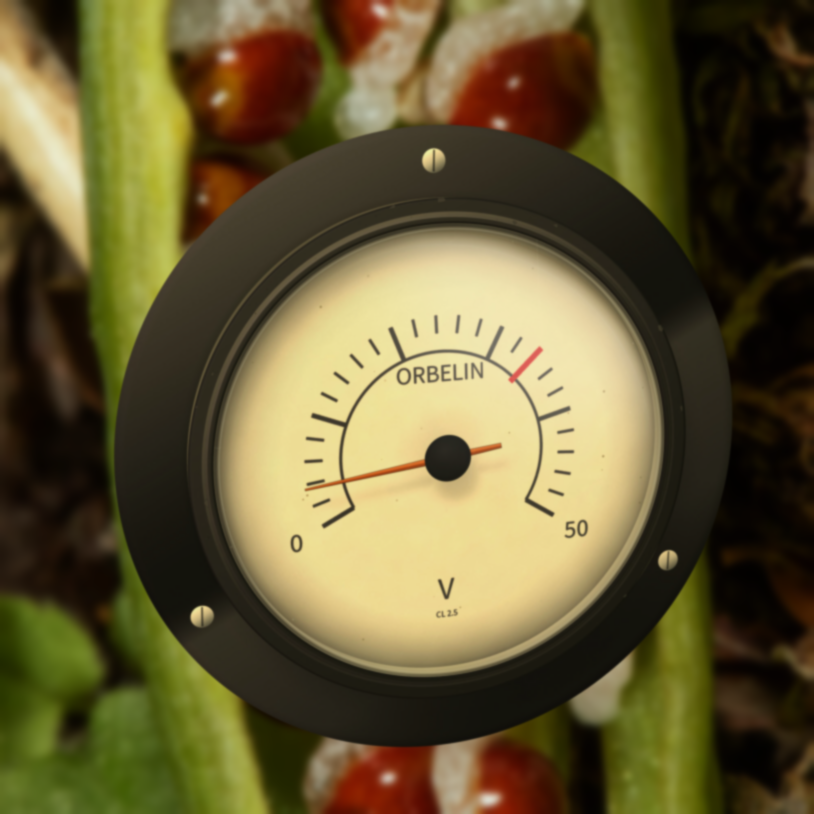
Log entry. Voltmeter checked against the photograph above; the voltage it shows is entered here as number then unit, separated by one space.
4 V
